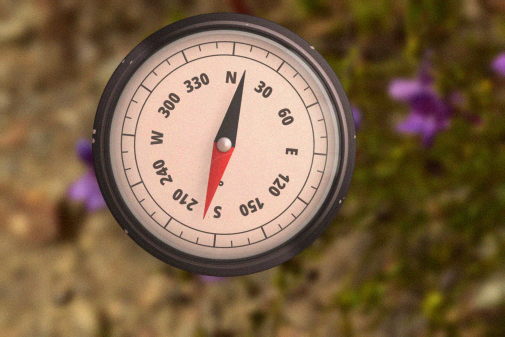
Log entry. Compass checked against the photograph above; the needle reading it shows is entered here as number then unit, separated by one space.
190 °
